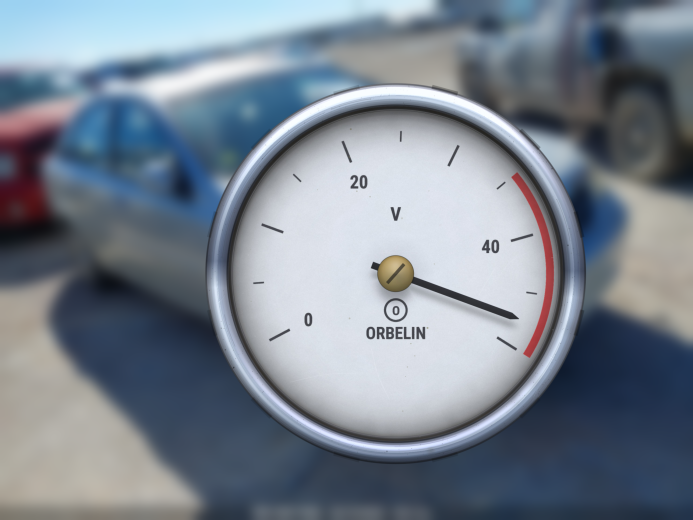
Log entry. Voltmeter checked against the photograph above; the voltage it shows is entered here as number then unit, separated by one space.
47.5 V
